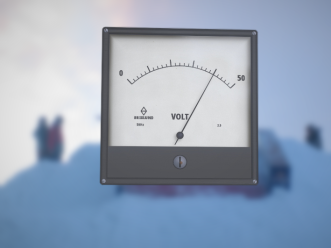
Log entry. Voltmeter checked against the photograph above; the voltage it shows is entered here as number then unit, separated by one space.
40 V
